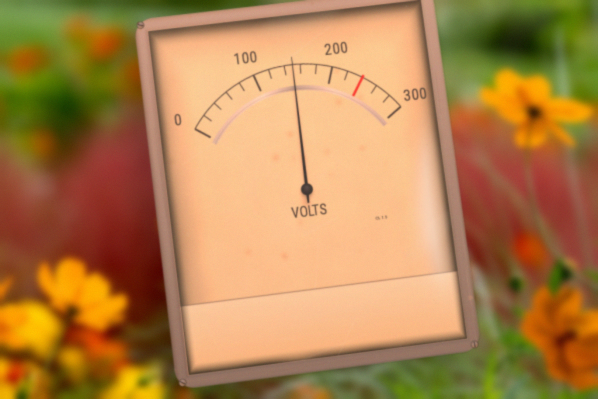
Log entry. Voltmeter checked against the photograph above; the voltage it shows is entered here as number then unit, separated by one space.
150 V
